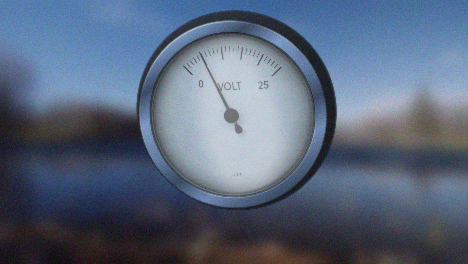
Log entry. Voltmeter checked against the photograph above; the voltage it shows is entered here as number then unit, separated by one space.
5 V
